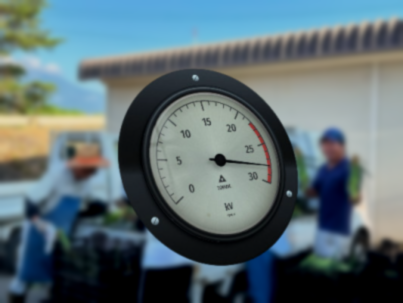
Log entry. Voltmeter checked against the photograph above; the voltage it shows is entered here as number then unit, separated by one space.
28 kV
